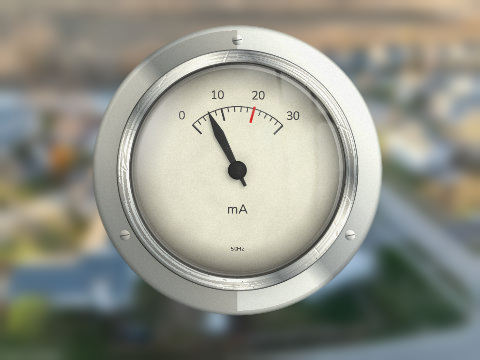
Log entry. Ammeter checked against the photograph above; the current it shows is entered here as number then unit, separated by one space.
6 mA
